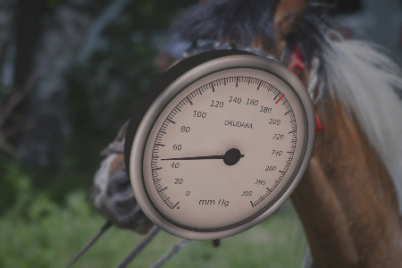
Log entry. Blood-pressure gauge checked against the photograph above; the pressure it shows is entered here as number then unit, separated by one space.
50 mmHg
